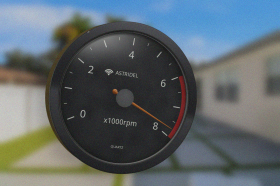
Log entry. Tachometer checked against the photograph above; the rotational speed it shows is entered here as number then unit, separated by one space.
7750 rpm
